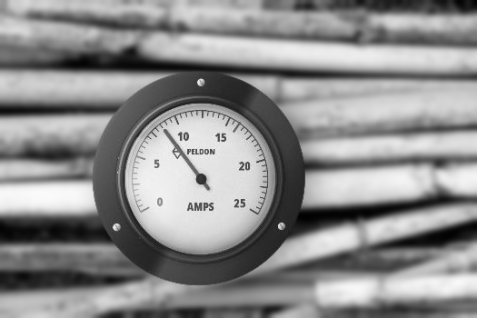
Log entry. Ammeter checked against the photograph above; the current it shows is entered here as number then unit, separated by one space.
8.5 A
